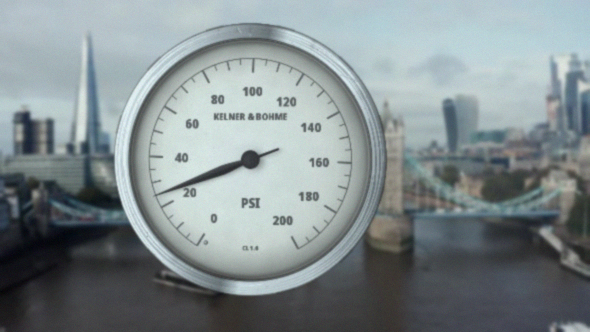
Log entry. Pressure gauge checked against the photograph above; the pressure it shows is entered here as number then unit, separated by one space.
25 psi
